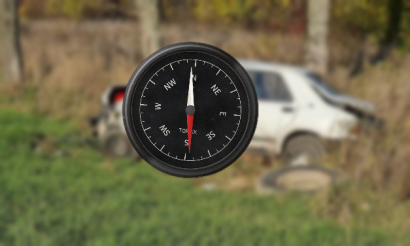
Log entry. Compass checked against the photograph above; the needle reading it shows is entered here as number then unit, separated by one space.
175 °
